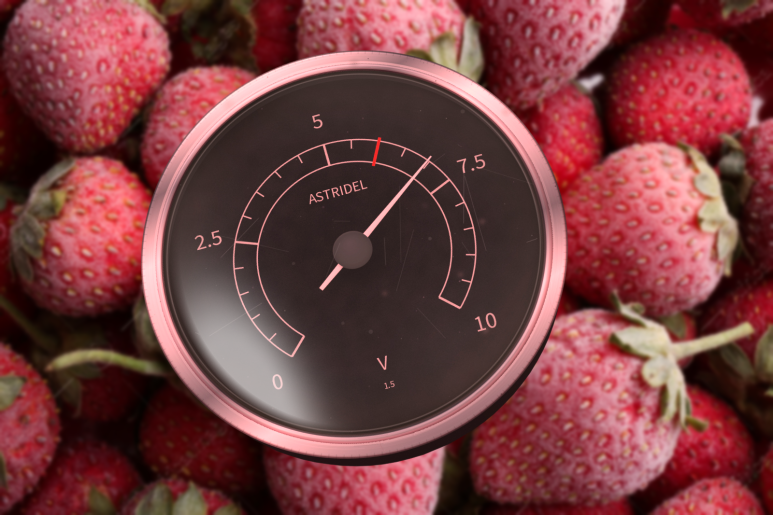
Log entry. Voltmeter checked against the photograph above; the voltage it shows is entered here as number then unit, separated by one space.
7 V
